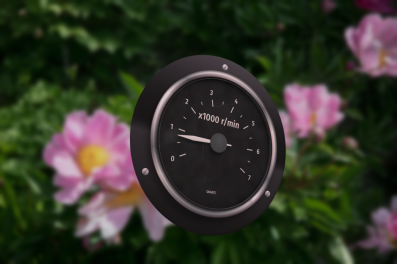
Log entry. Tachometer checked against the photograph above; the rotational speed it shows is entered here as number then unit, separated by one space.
750 rpm
